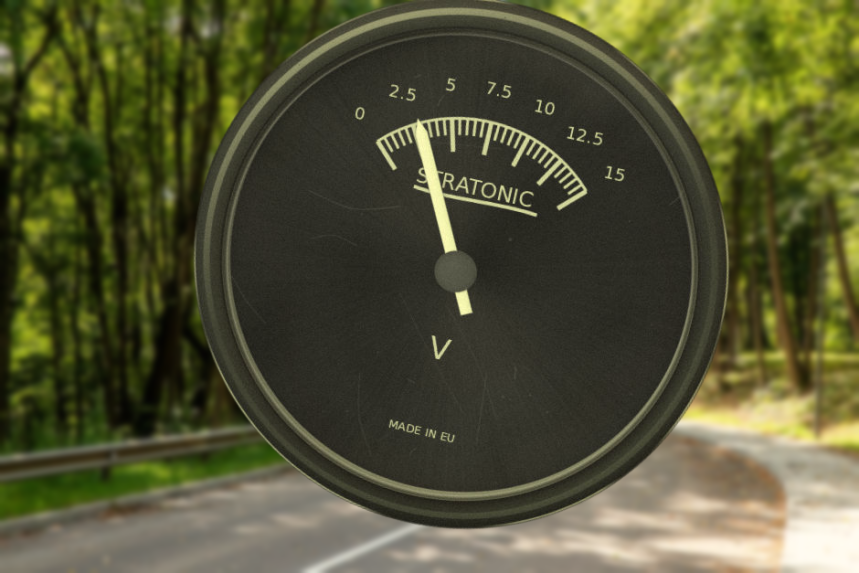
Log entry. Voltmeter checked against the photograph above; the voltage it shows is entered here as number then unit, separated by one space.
3 V
